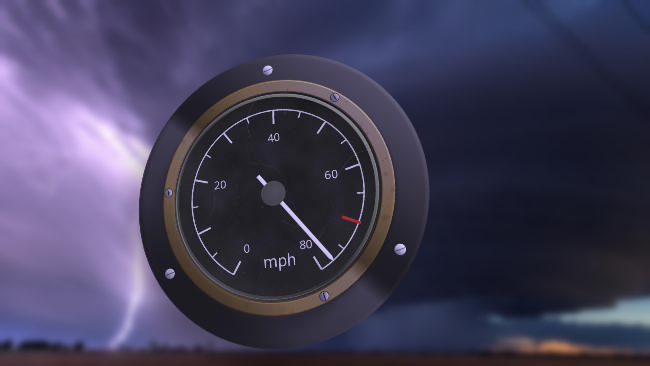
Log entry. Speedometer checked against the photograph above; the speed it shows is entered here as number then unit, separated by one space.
77.5 mph
